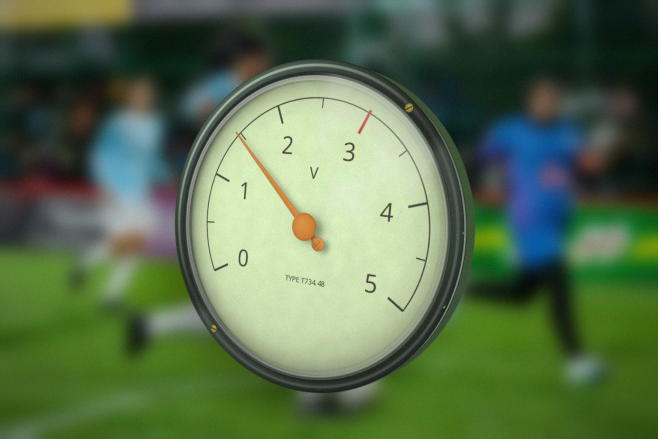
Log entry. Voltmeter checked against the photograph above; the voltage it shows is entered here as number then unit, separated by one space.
1.5 V
